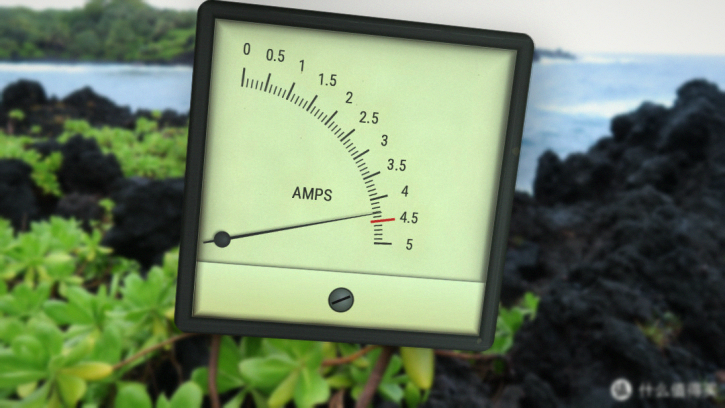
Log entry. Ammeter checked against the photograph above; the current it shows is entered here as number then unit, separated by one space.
4.3 A
